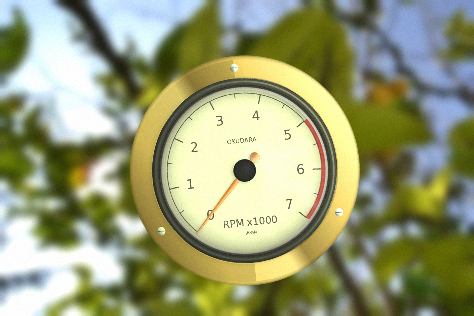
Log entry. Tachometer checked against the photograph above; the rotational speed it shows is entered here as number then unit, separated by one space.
0 rpm
